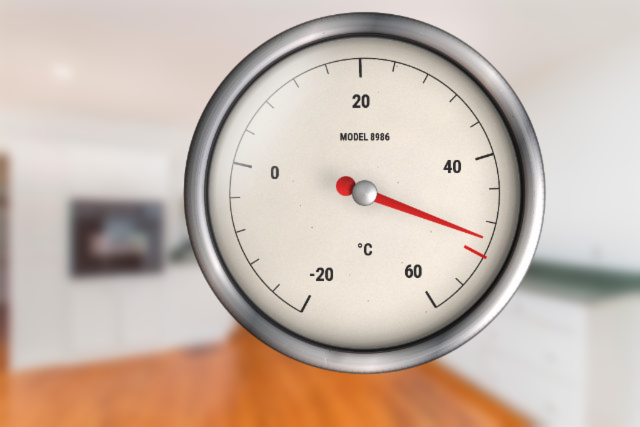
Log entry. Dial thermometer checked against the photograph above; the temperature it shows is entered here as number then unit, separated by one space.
50 °C
